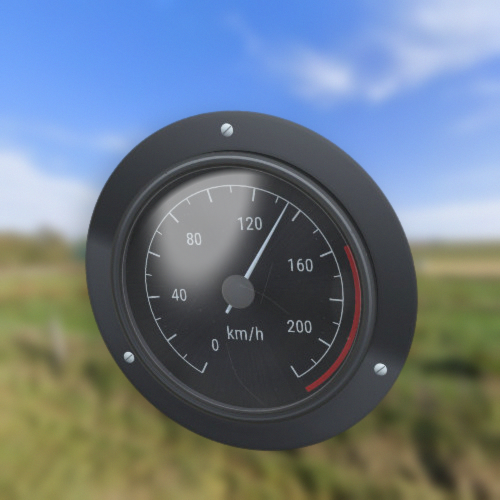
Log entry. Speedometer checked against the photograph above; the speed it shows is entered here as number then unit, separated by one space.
135 km/h
